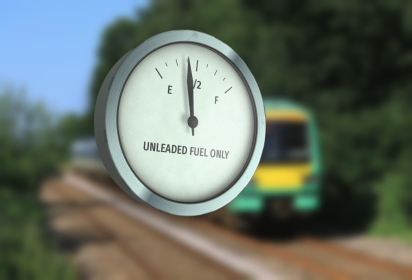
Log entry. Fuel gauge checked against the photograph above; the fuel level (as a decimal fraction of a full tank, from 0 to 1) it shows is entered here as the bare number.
0.375
